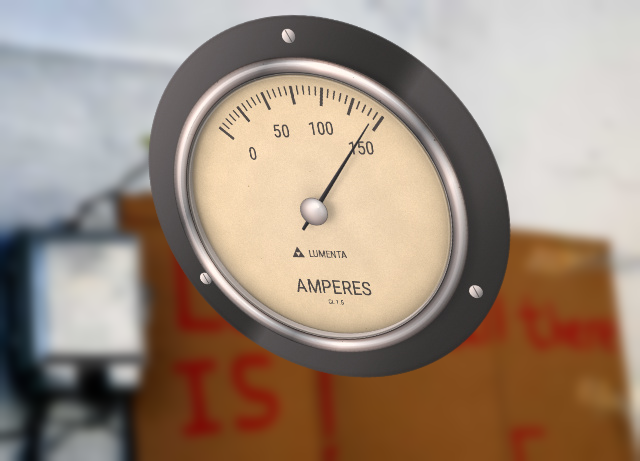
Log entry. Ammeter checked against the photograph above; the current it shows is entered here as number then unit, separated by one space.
145 A
